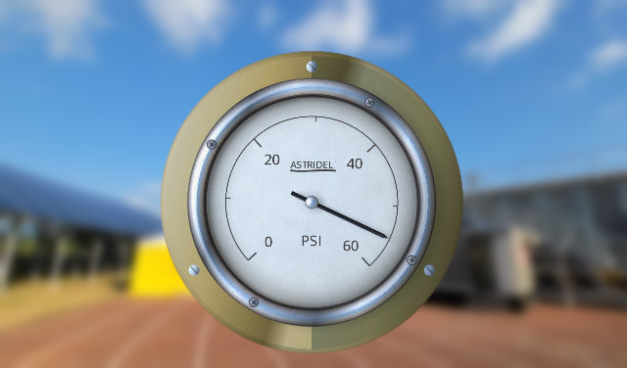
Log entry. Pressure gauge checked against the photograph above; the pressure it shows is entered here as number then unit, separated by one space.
55 psi
